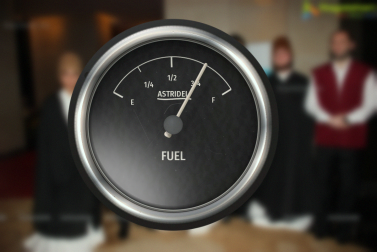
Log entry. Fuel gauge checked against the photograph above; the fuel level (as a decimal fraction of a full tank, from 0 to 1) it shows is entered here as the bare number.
0.75
